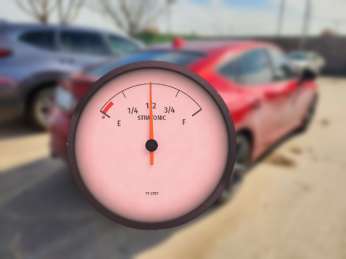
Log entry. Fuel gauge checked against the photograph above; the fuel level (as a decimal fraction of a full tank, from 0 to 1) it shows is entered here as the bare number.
0.5
